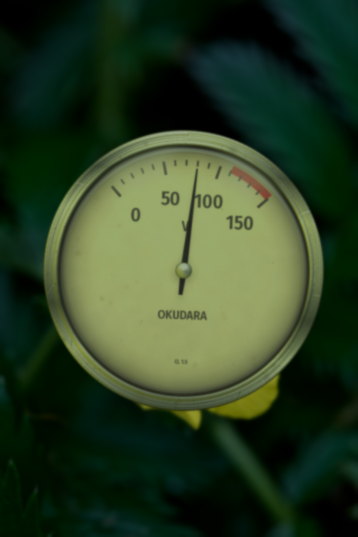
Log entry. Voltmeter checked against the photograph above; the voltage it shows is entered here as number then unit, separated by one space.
80 V
